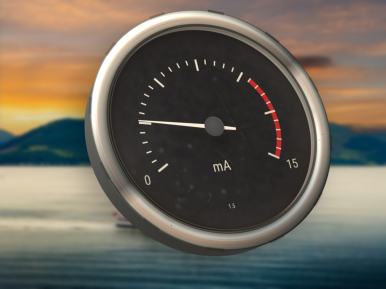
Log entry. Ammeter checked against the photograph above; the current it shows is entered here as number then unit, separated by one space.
2.5 mA
